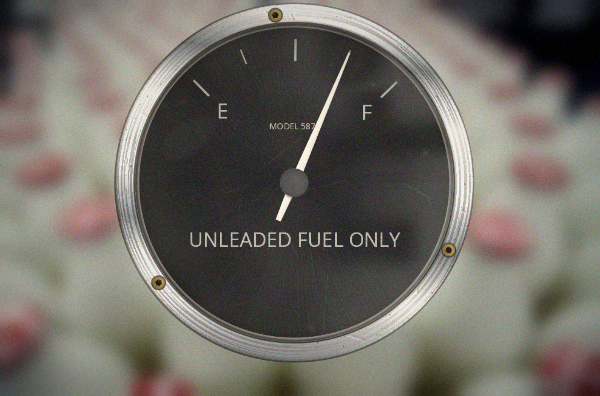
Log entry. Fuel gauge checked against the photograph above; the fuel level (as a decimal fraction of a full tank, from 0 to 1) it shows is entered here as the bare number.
0.75
